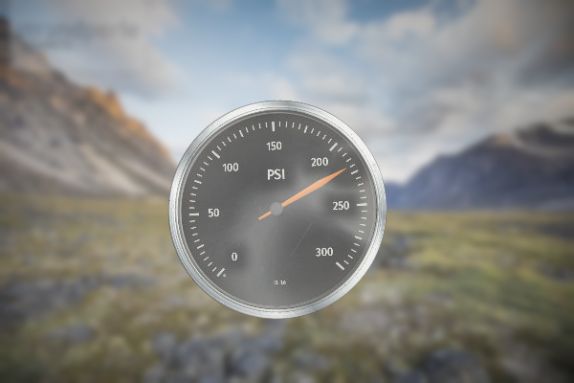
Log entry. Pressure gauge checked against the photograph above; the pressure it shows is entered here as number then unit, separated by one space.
220 psi
